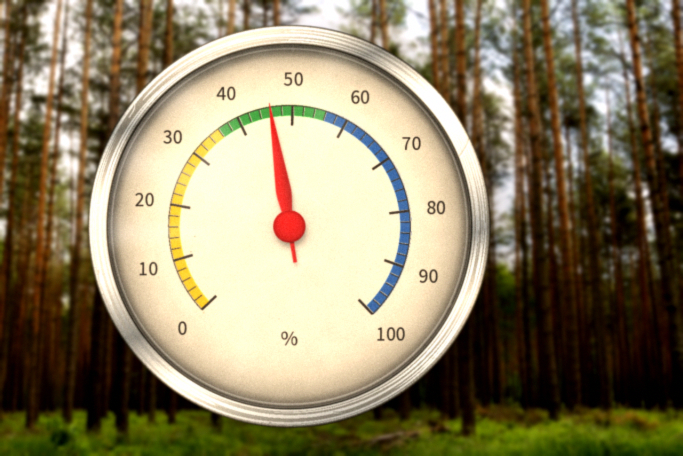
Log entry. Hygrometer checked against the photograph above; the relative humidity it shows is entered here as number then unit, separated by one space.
46 %
